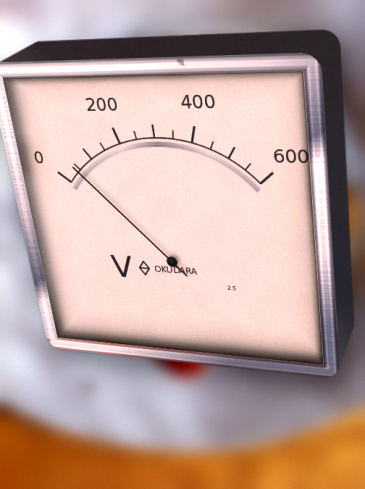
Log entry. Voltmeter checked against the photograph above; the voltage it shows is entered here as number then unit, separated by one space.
50 V
